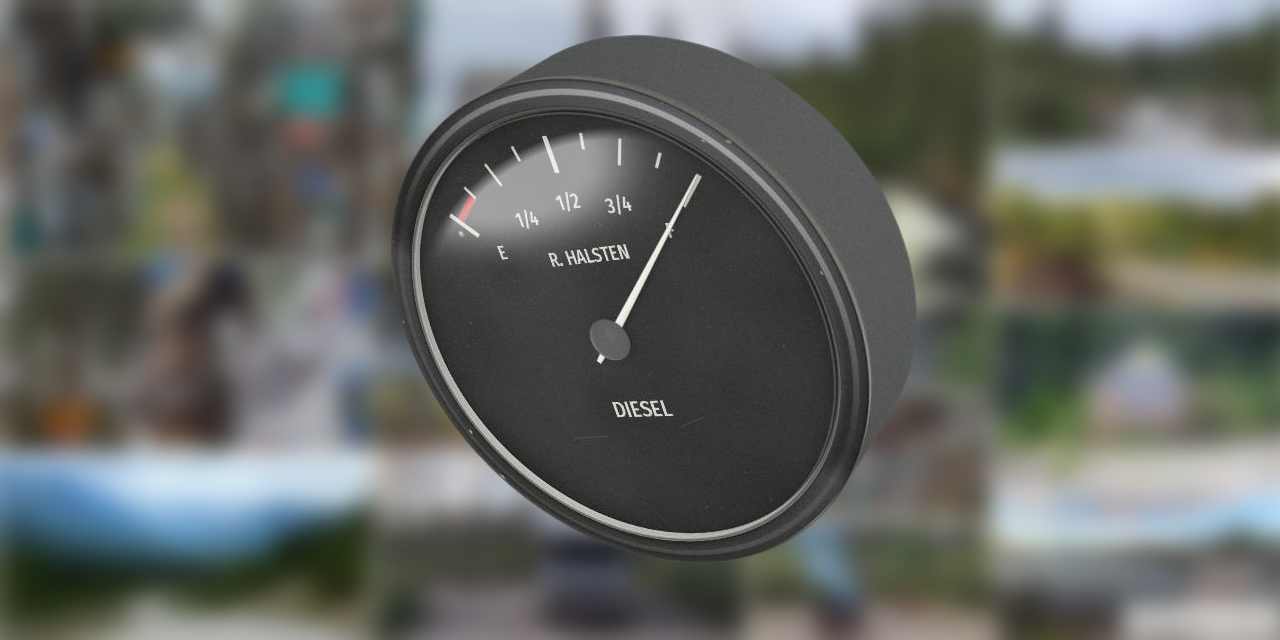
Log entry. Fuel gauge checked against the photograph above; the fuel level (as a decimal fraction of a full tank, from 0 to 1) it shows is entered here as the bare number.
1
